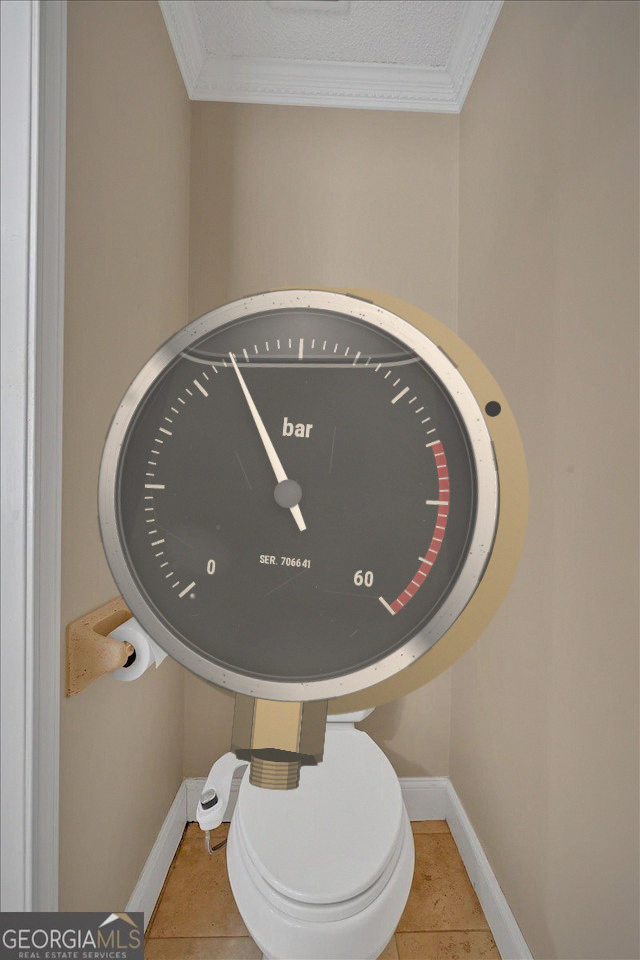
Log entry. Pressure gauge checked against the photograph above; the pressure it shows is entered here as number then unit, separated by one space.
24 bar
